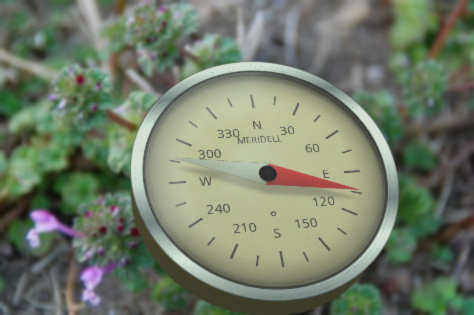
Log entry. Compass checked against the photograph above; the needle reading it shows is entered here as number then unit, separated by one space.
105 °
